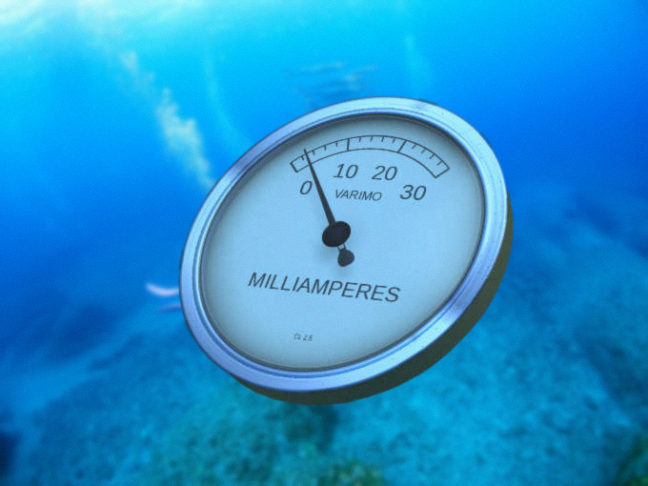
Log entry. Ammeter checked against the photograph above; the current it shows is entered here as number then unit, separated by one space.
3 mA
